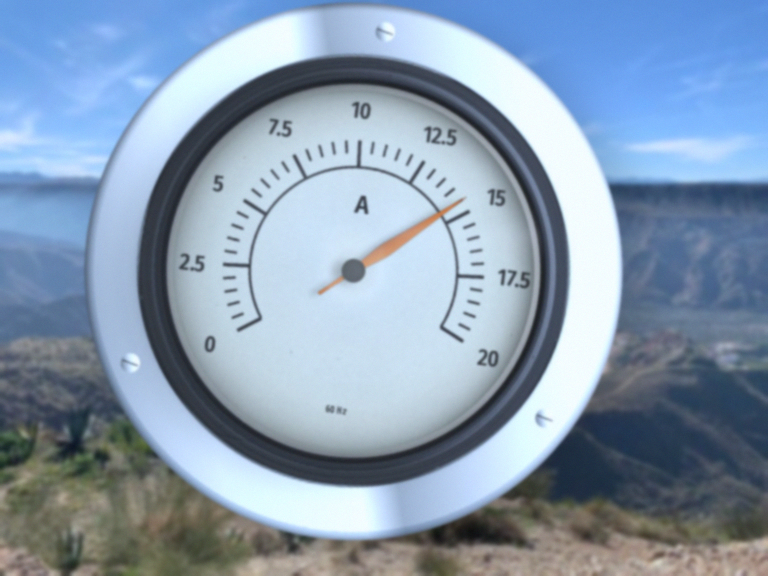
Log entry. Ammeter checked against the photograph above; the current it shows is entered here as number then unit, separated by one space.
14.5 A
